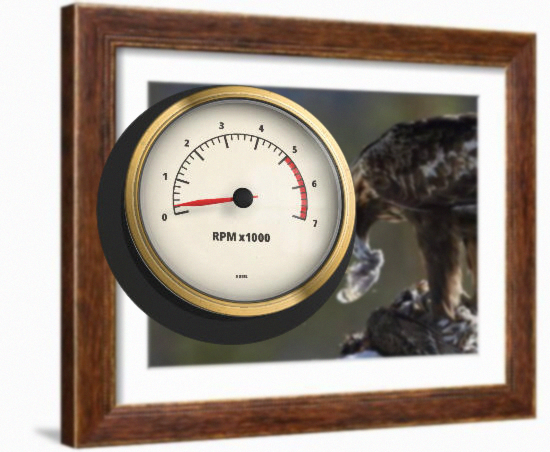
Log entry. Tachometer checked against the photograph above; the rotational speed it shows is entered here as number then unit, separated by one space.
200 rpm
